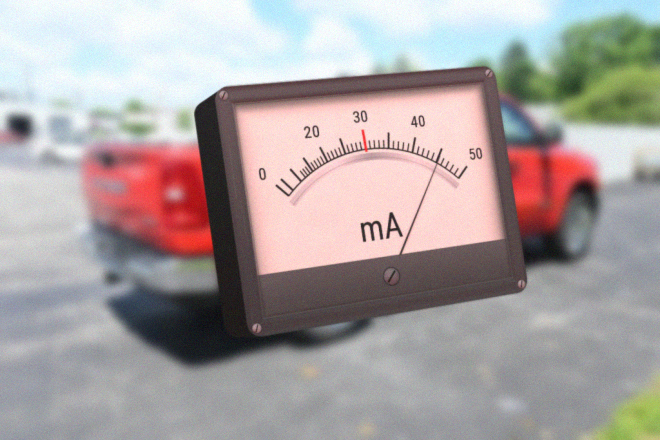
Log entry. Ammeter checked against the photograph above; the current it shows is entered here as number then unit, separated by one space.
45 mA
